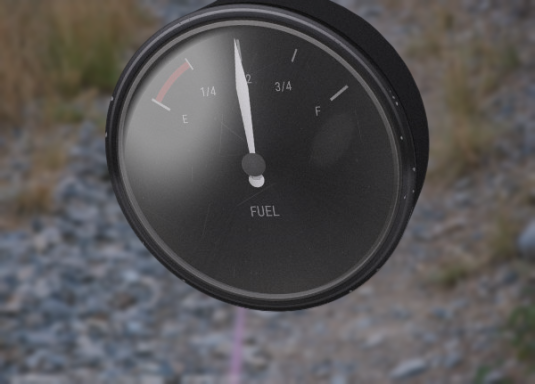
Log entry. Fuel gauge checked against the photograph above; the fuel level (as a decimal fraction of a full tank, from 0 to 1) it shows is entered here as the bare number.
0.5
